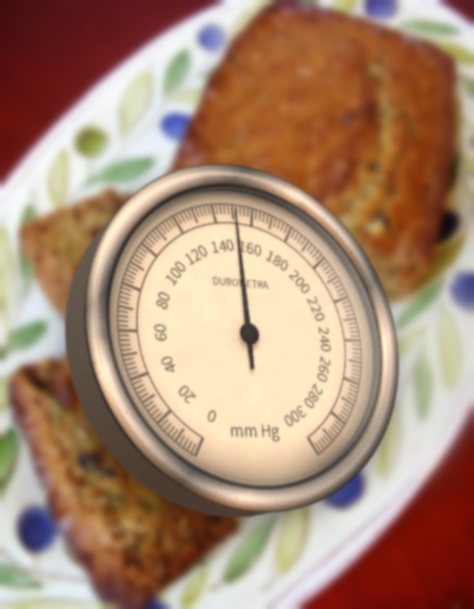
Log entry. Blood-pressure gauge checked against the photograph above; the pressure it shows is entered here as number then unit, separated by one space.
150 mmHg
